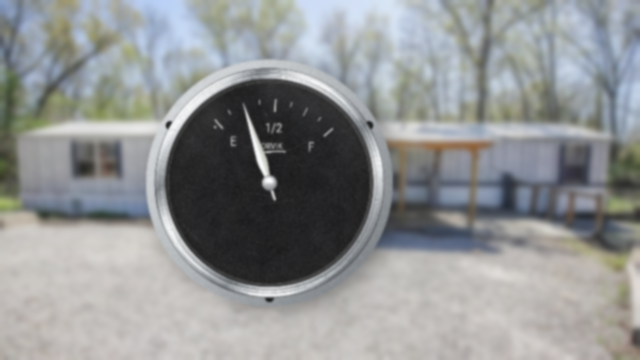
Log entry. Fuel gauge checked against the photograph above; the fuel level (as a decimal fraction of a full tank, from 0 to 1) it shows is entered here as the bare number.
0.25
